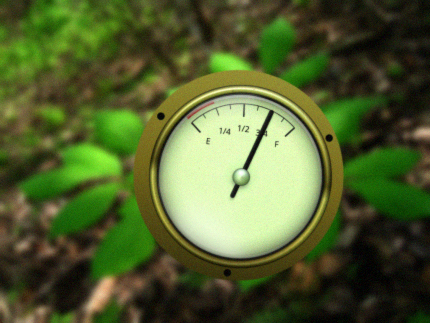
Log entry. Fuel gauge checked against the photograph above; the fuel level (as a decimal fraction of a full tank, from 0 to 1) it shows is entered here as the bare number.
0.75
